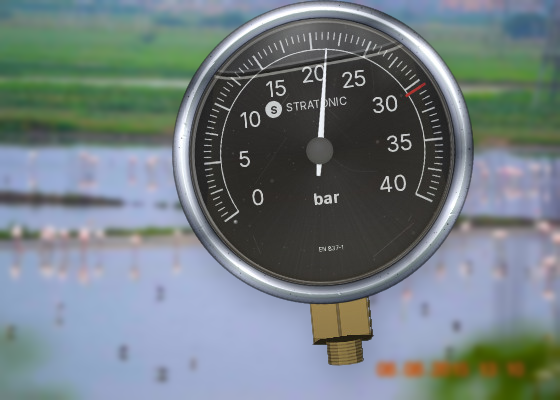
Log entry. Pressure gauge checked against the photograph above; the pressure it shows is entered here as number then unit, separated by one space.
21.5 bar
